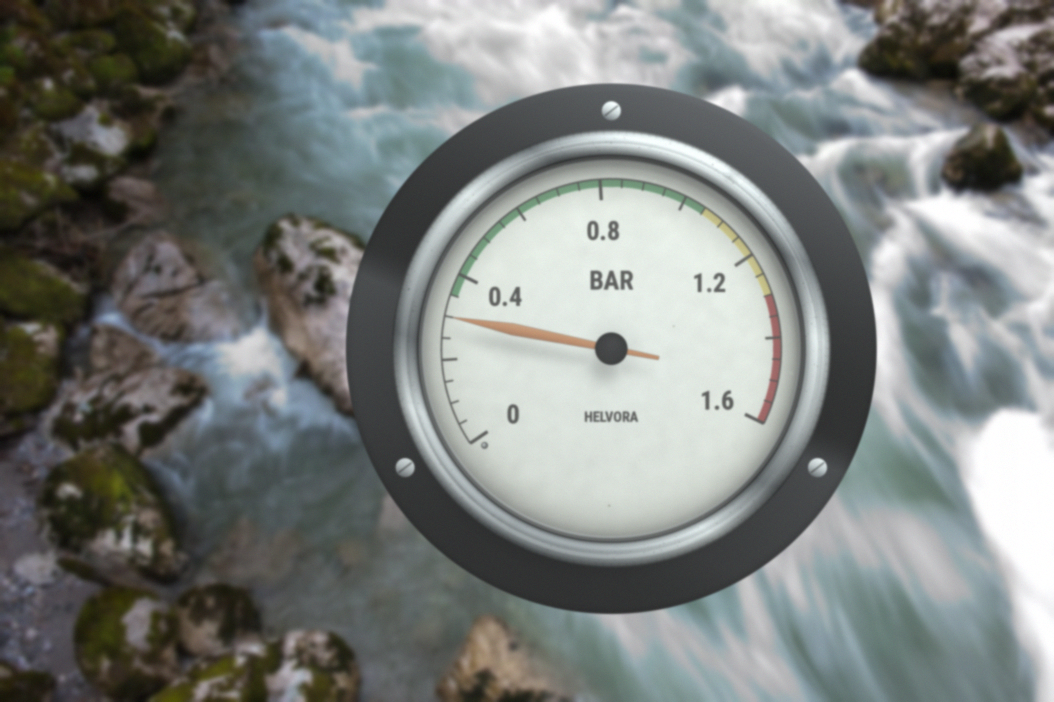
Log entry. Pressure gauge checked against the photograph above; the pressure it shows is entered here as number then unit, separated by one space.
0.3 bar
